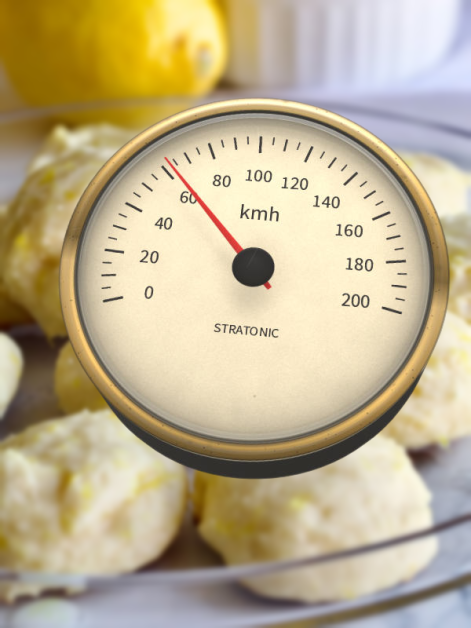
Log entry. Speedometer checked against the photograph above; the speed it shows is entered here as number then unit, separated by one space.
62.5 km/h
